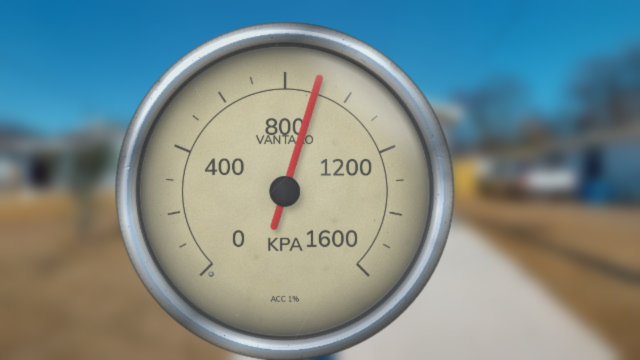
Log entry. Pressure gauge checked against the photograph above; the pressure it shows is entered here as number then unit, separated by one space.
900 kPa
